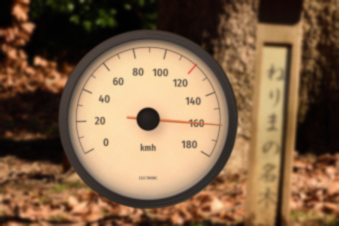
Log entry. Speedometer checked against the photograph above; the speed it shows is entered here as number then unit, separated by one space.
160 km/h
